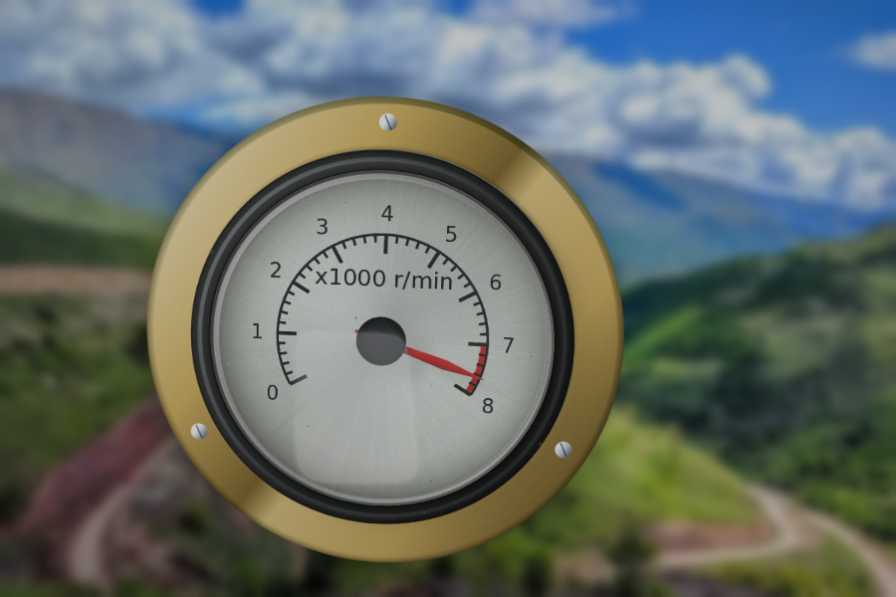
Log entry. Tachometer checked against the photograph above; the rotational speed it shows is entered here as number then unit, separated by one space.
7600 rpm
